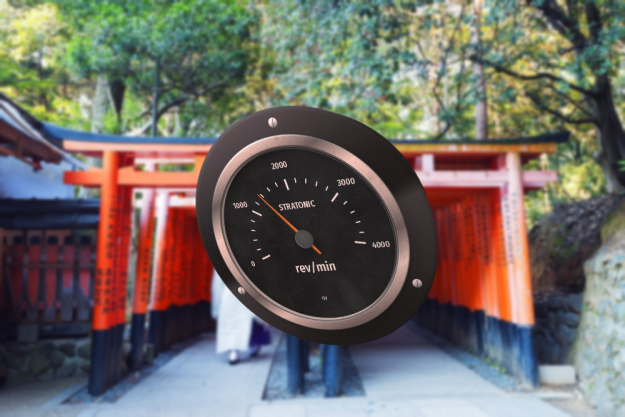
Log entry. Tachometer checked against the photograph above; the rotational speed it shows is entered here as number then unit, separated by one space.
1400 rpm
